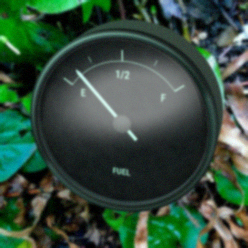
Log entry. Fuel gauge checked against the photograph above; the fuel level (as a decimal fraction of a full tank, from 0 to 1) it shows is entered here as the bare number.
0.125
